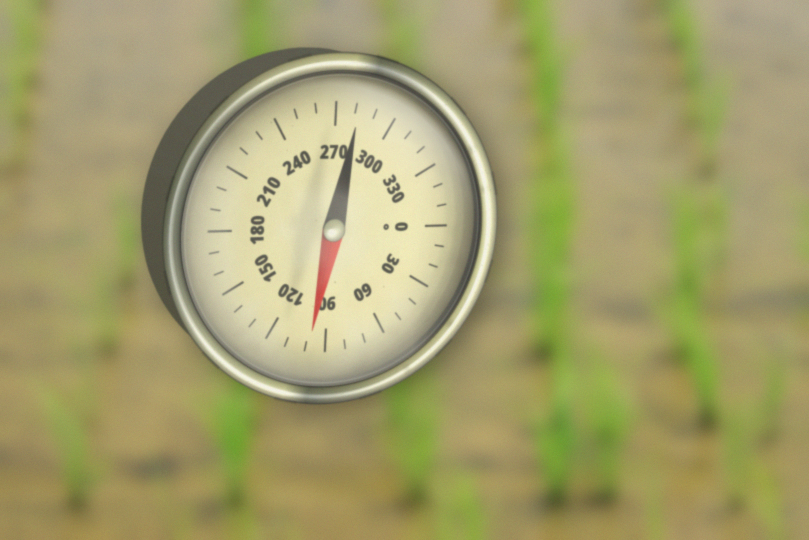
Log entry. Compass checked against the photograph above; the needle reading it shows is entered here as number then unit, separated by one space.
100 °
